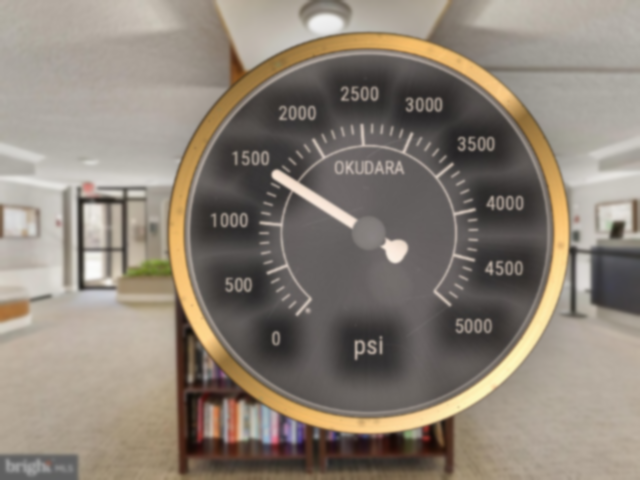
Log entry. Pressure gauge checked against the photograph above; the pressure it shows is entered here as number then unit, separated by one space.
1500 psi
